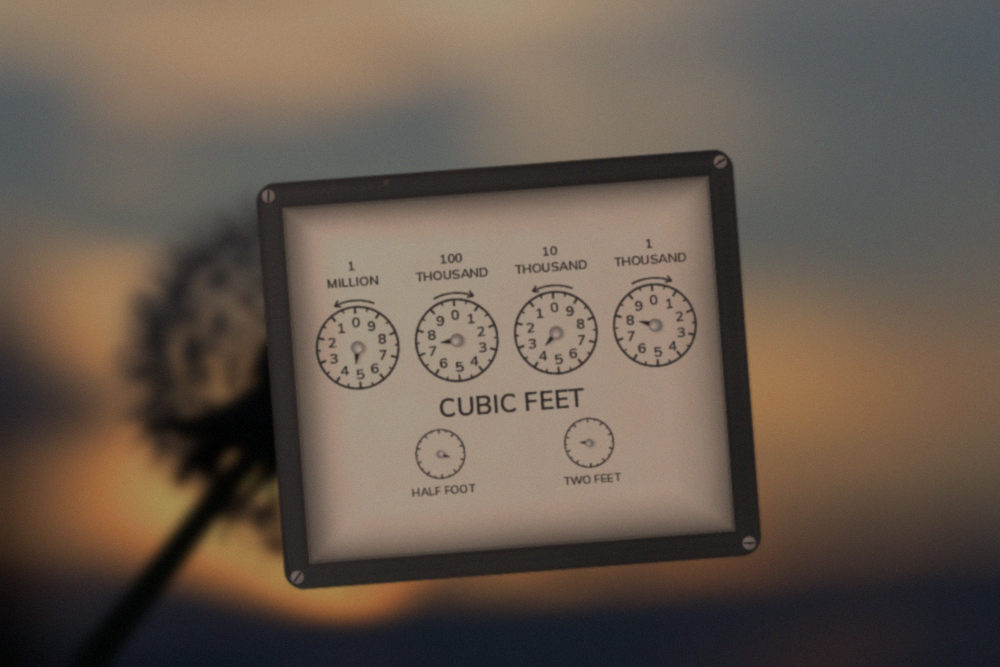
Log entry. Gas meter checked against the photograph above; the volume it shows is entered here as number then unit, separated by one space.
473800 ft³
